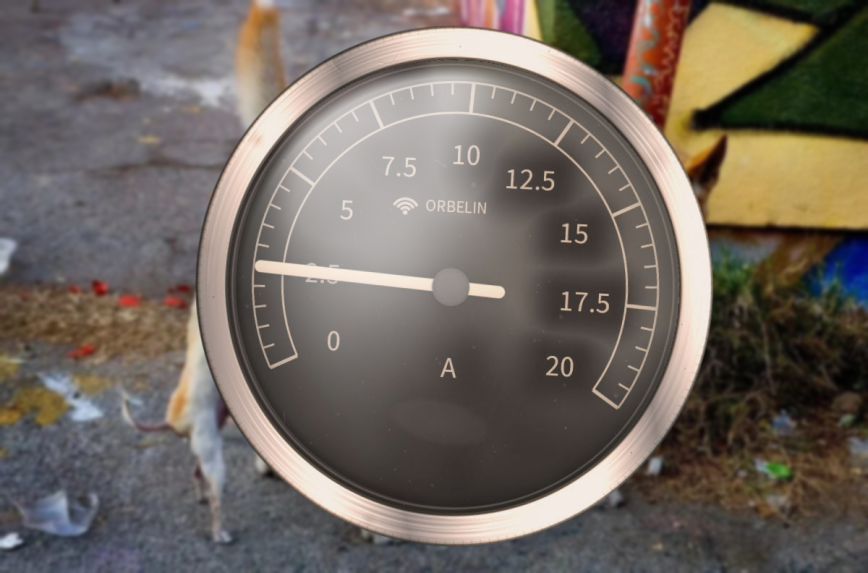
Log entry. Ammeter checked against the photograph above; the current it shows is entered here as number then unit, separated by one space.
2.5 A
